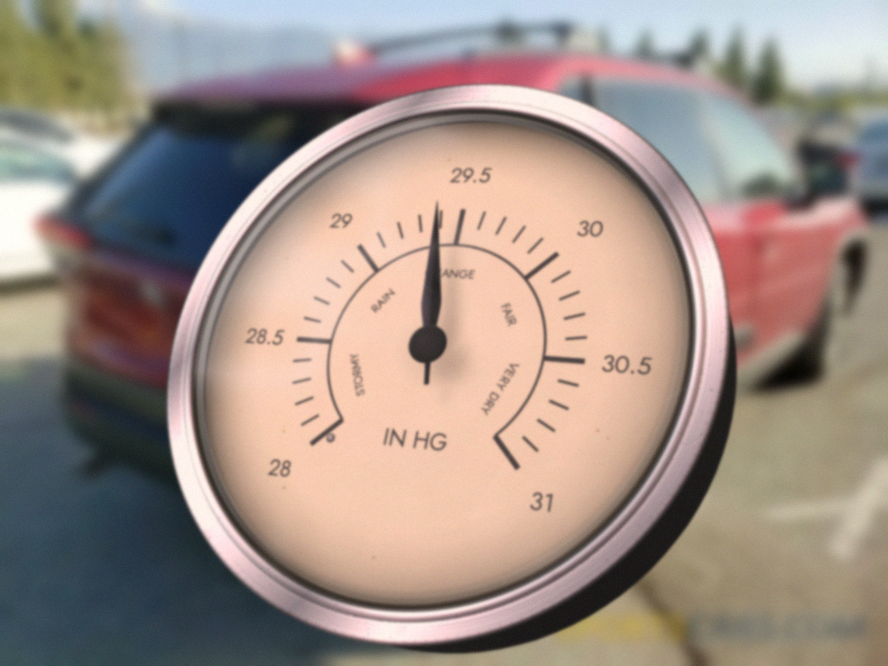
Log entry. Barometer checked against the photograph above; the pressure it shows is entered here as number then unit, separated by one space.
29.4 inHg
